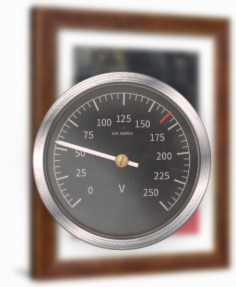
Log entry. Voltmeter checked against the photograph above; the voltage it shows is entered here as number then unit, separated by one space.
55 V
